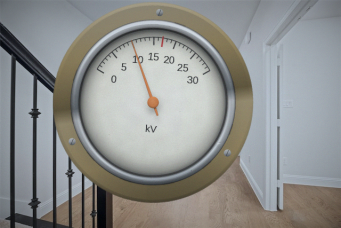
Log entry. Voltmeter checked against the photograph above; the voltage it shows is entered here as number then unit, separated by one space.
10 kV
